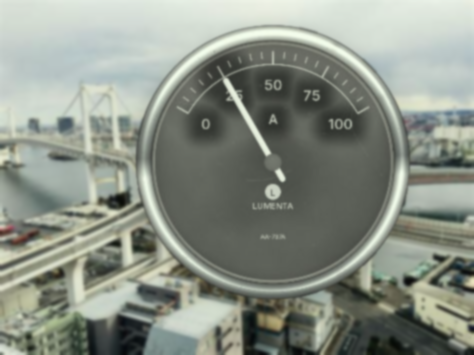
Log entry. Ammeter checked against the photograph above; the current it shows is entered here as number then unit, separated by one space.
25 A
